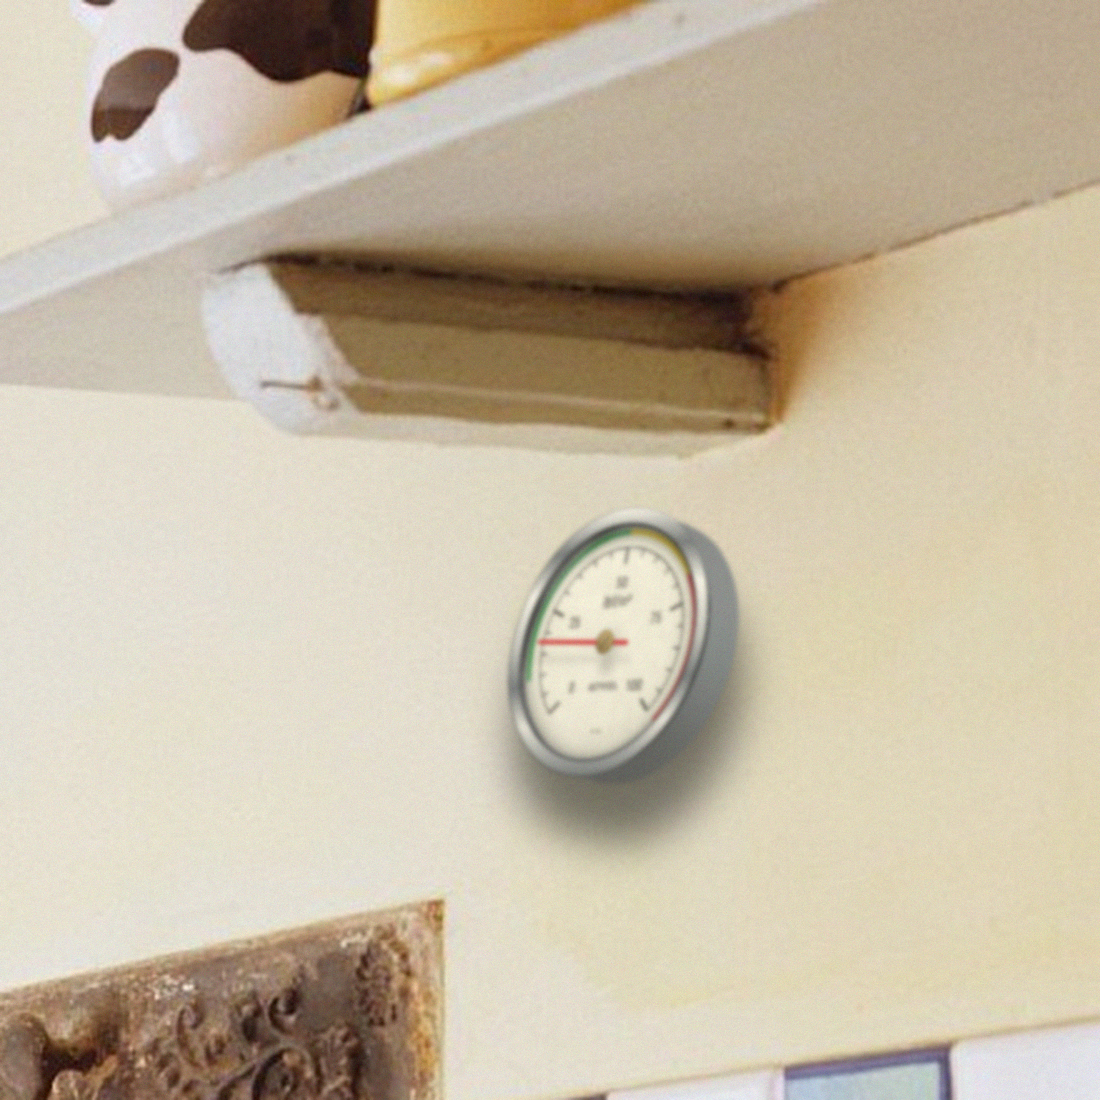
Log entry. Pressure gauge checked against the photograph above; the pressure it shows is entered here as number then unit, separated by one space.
17.5 psi
